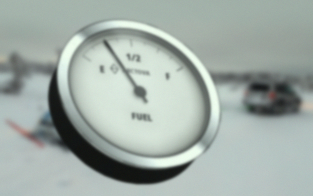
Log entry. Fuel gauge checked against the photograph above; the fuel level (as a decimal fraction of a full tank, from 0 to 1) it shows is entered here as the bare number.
0.25
